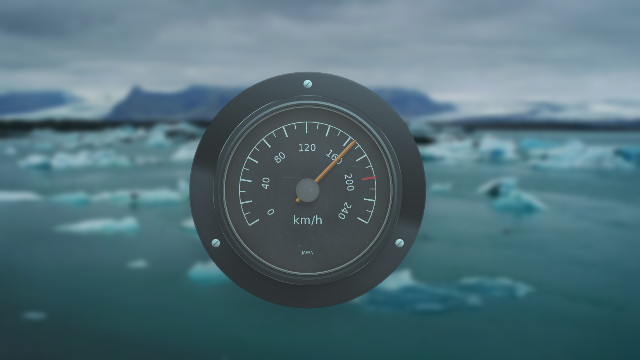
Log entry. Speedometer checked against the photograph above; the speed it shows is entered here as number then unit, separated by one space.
165 km/h
